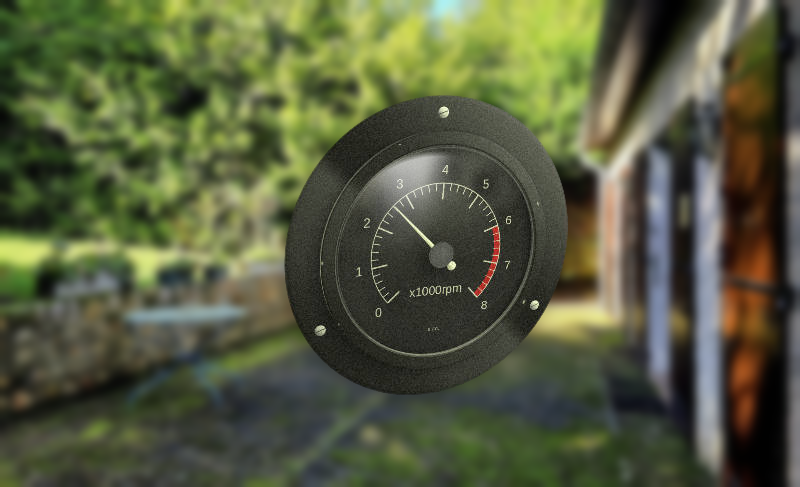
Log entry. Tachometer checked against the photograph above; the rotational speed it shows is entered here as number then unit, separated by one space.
2600 rpm
